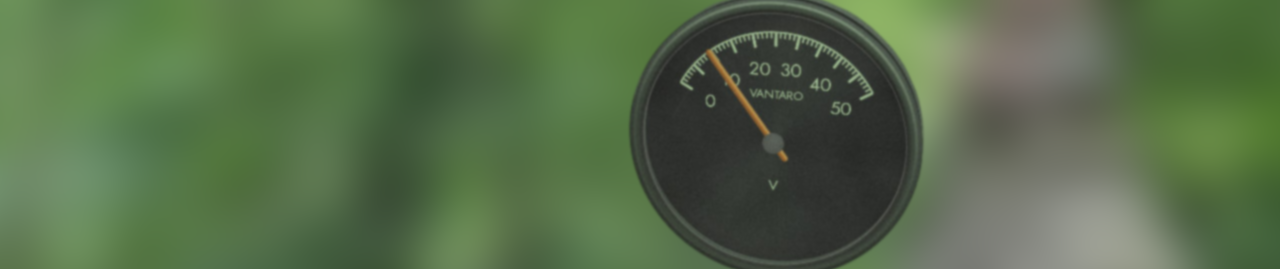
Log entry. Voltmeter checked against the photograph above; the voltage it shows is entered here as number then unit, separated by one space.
10 V
